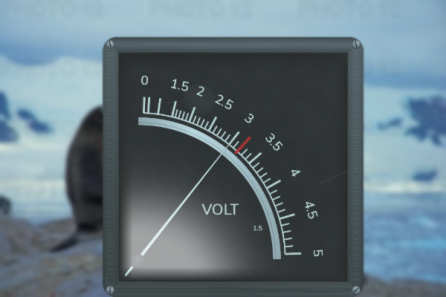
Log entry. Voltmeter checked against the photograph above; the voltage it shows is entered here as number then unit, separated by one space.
3 V
